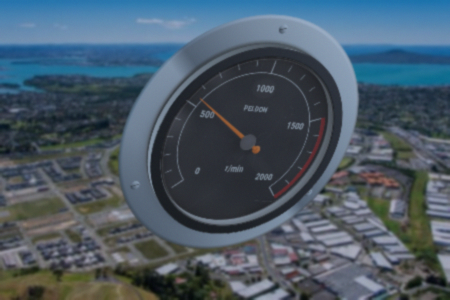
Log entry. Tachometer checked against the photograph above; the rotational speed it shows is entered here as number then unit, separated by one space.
550 rpm
